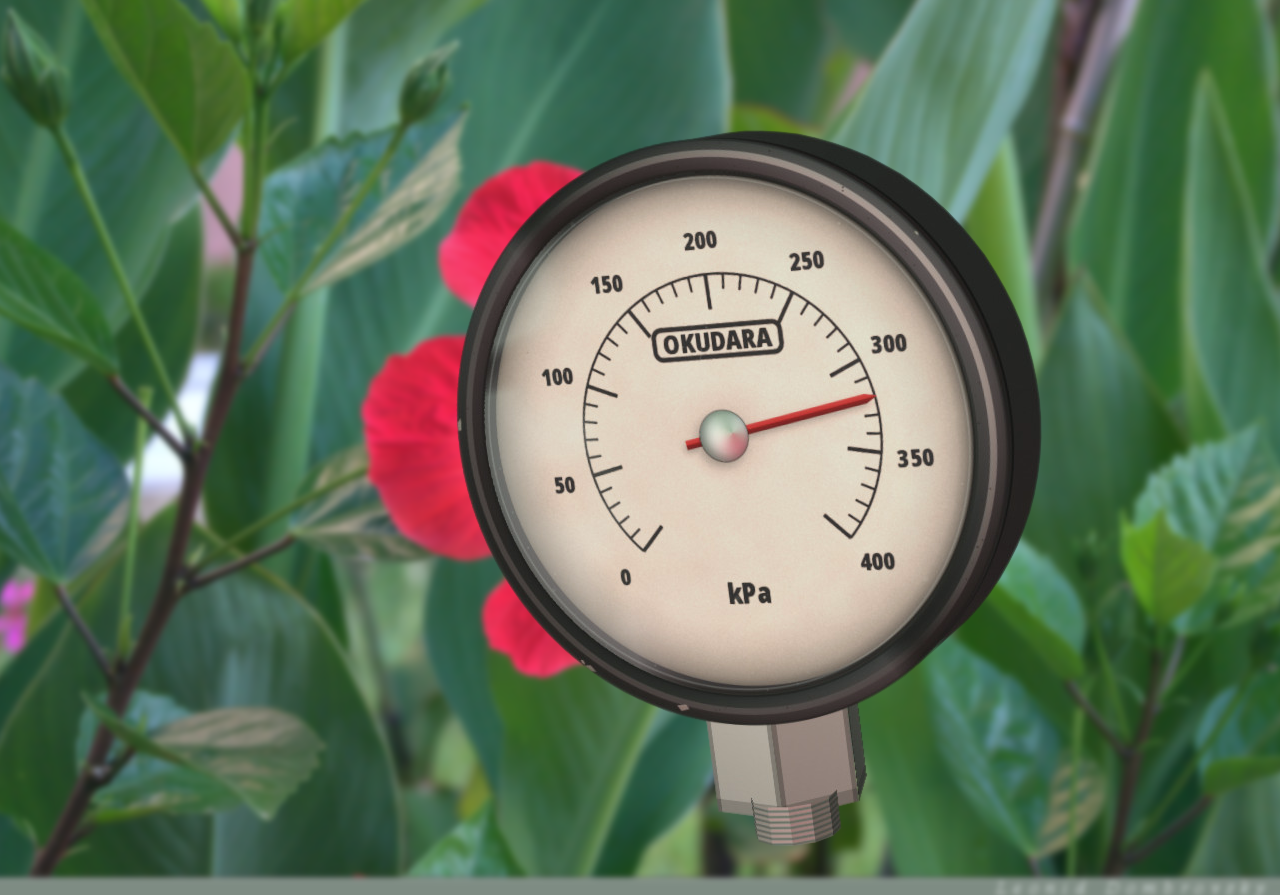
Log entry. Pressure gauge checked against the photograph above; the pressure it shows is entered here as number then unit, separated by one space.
320 kPa
